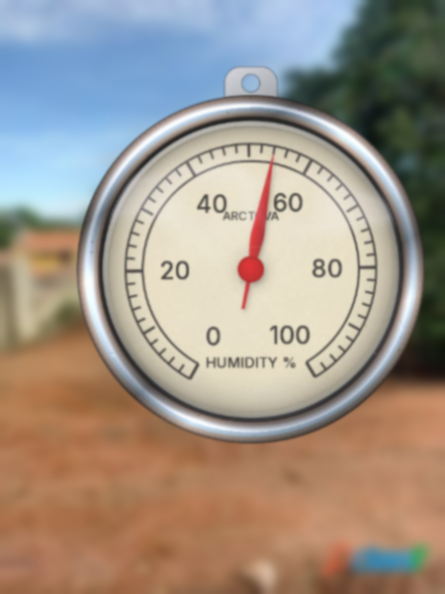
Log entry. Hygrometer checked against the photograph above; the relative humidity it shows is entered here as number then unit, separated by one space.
54 %
